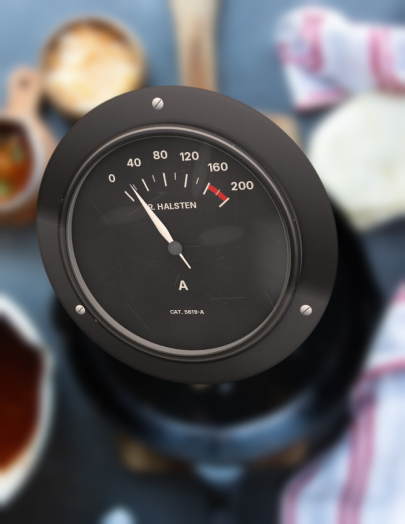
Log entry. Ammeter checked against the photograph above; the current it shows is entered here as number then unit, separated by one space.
20 A
